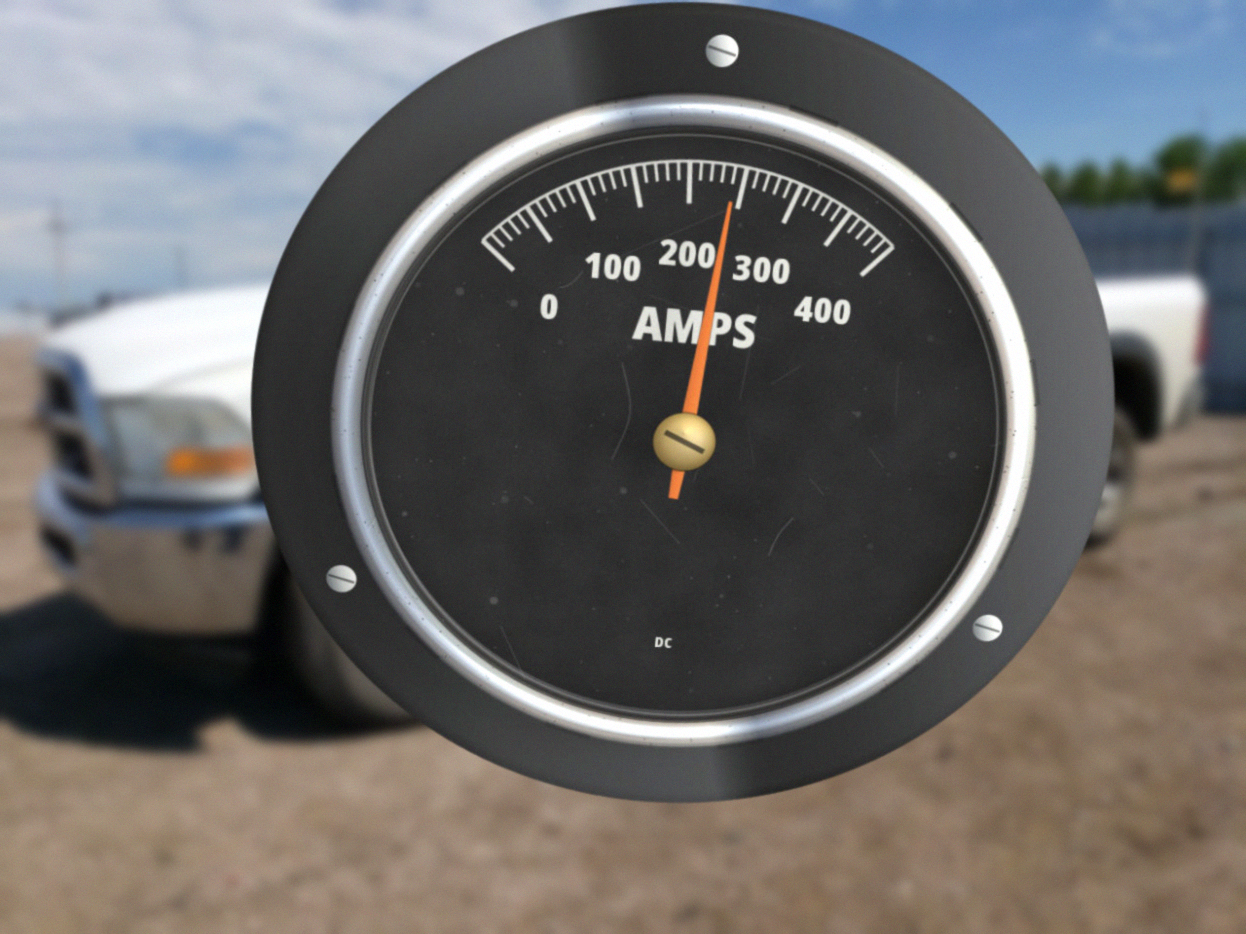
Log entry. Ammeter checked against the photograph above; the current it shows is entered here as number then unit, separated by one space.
240 A
